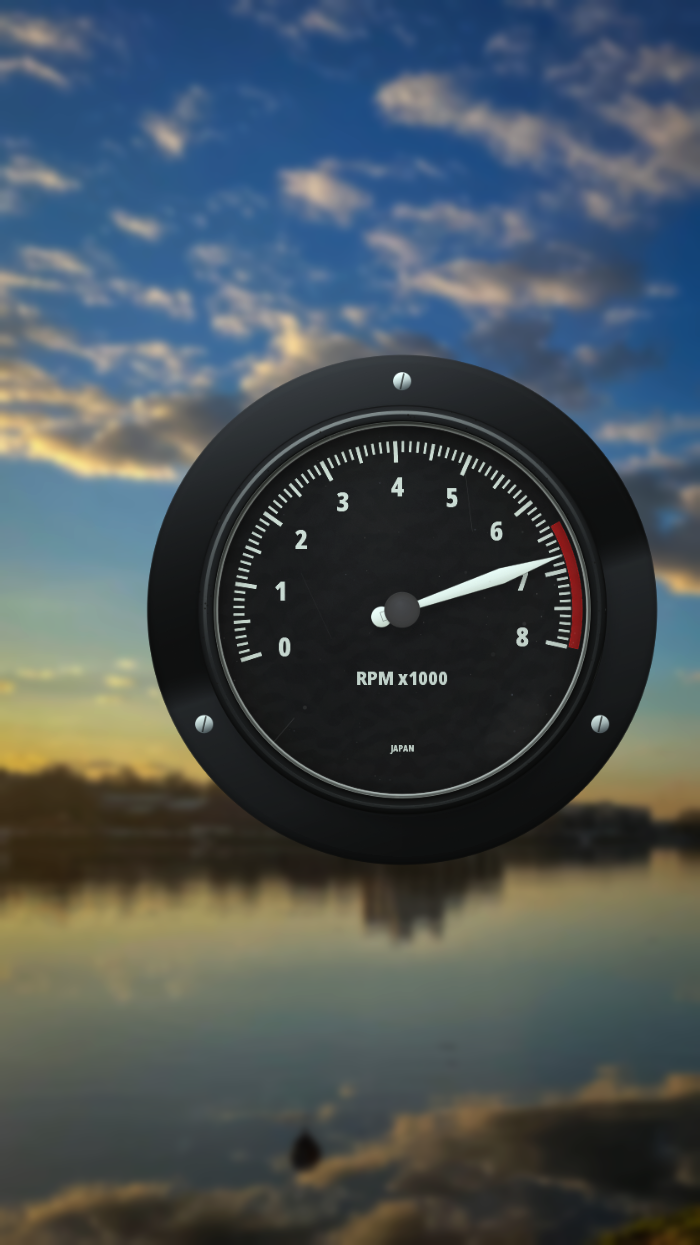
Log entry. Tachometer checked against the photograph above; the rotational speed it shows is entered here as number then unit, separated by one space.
6800 rpm
